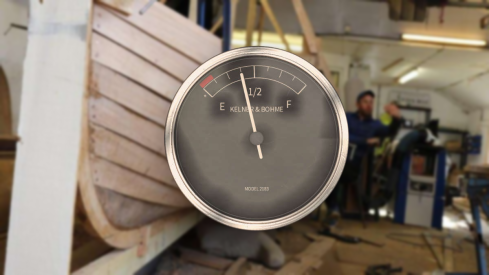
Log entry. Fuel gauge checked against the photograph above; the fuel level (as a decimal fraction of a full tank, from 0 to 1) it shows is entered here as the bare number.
0.375
